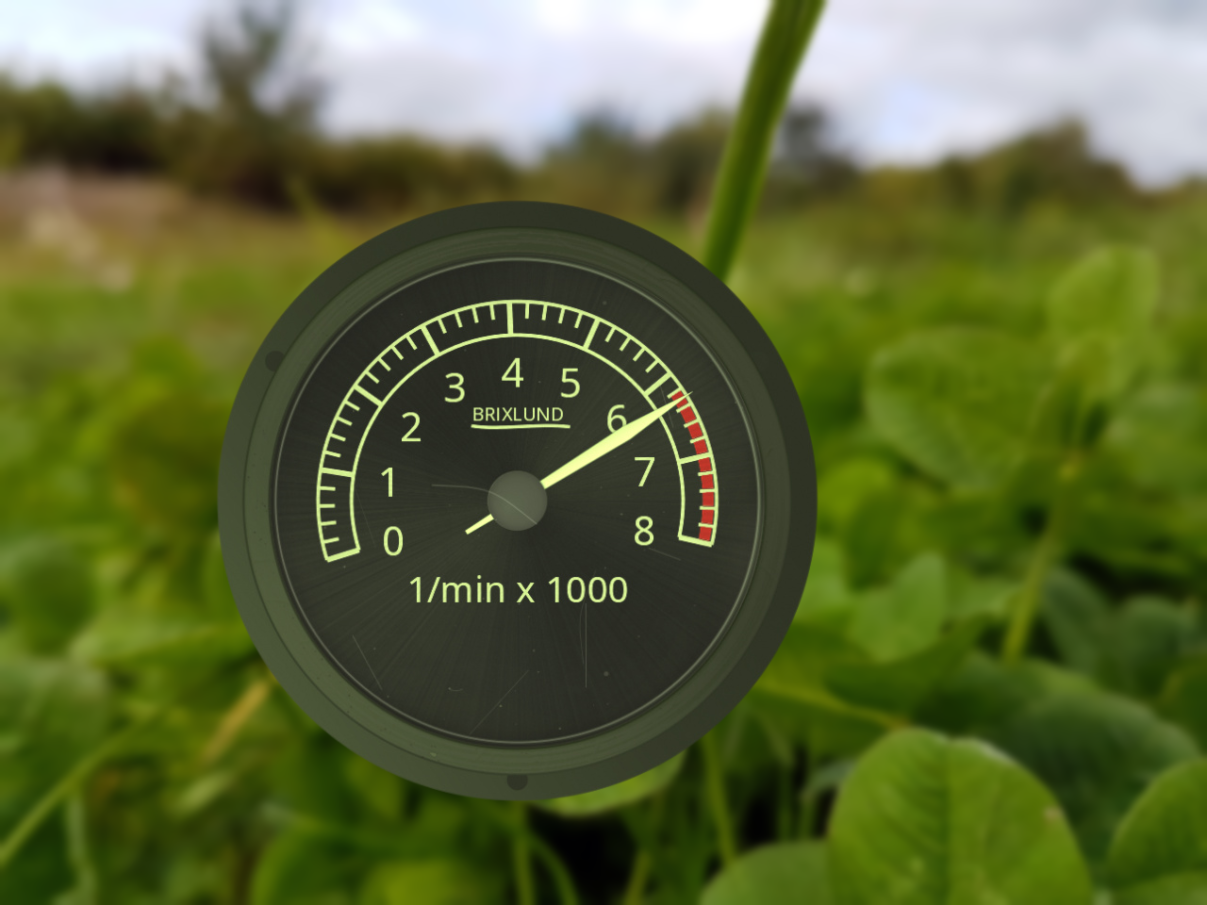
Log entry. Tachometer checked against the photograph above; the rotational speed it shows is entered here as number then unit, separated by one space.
6300 rpm
